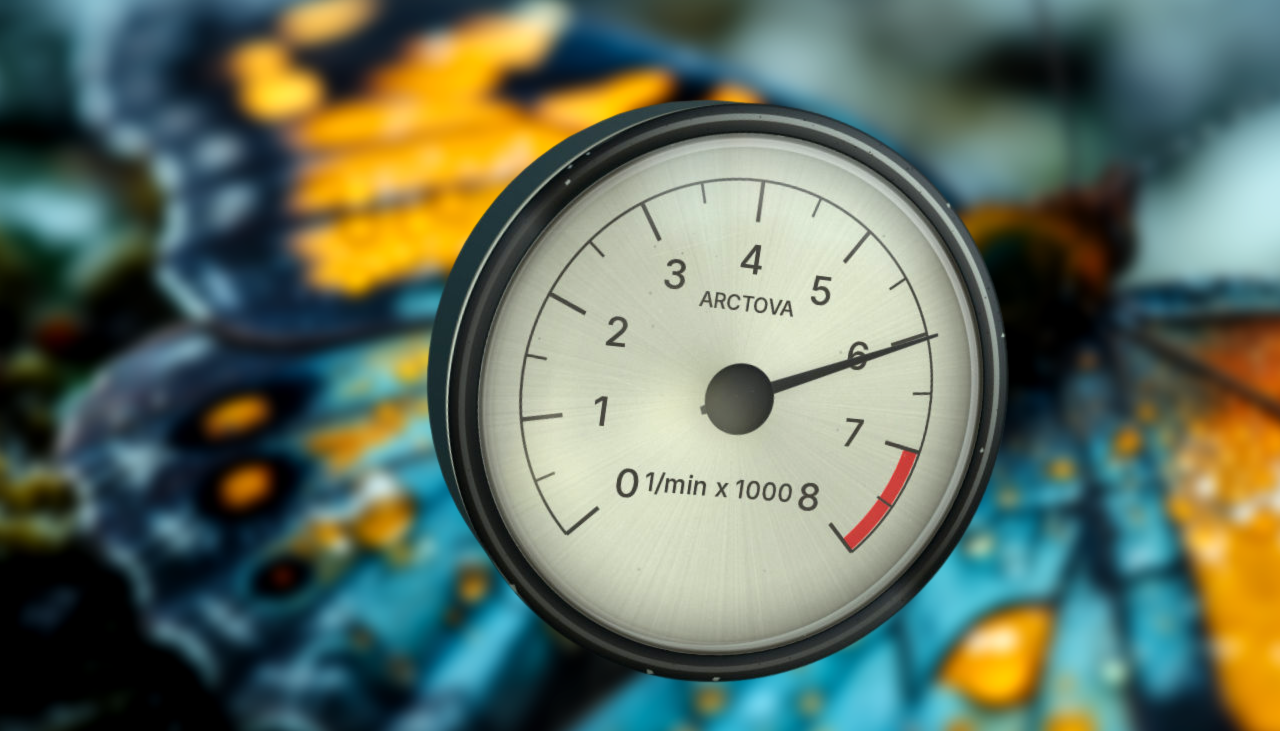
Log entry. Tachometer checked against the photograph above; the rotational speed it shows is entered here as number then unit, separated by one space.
6000 rpm
